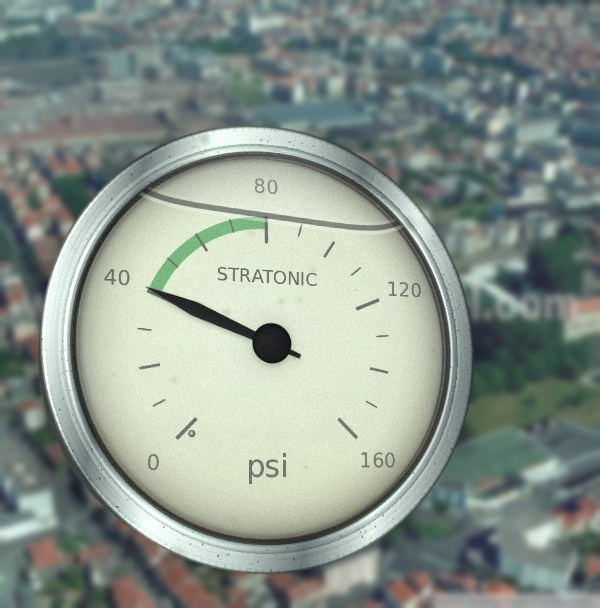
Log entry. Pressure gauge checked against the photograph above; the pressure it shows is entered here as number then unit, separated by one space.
40 psi
